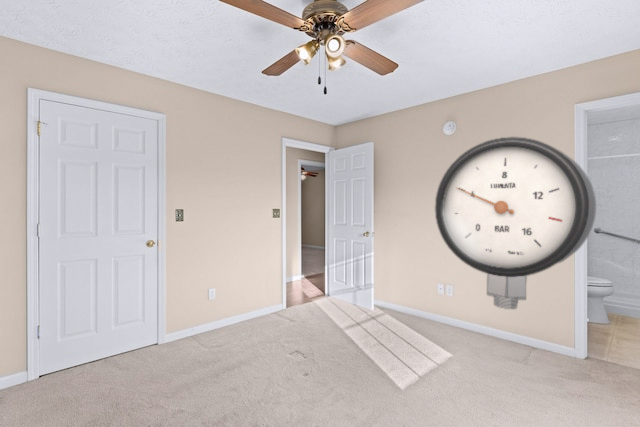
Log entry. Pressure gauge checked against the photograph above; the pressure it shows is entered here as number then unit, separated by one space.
4 bar
